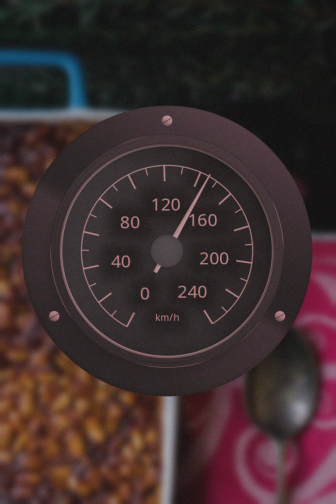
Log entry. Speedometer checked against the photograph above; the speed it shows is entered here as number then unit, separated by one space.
145 km/h
